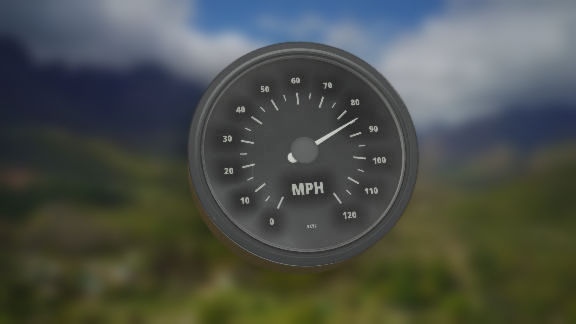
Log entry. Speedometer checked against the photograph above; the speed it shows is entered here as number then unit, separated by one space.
85 mph
